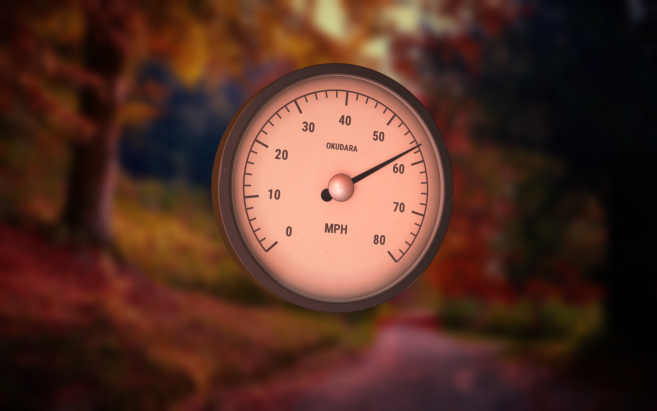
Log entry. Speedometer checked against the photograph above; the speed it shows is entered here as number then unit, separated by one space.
57 mph
